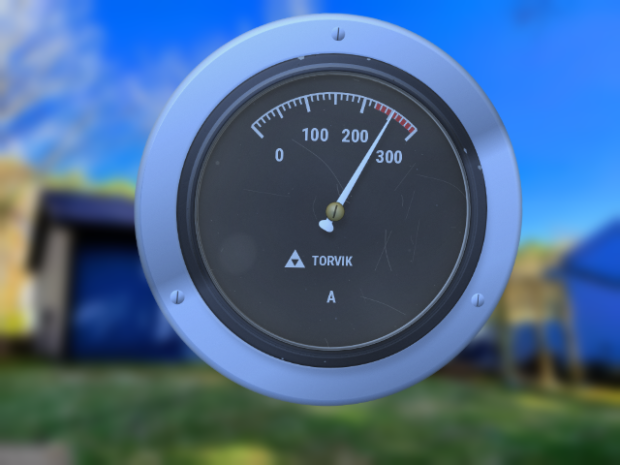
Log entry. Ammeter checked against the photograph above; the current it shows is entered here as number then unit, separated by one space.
250 A
